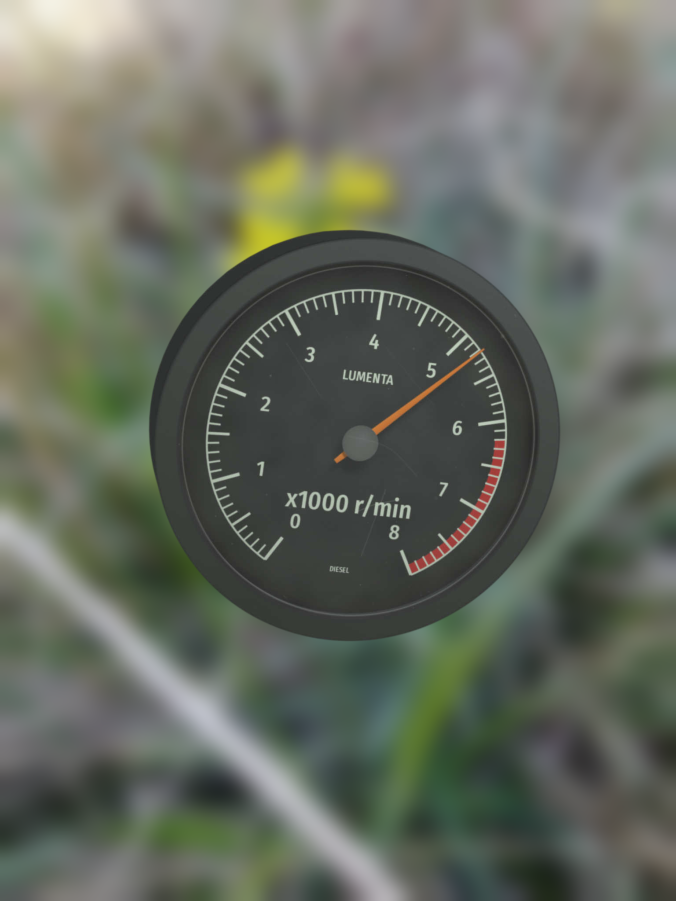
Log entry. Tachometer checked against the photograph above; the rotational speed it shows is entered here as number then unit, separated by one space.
5200 rpm
